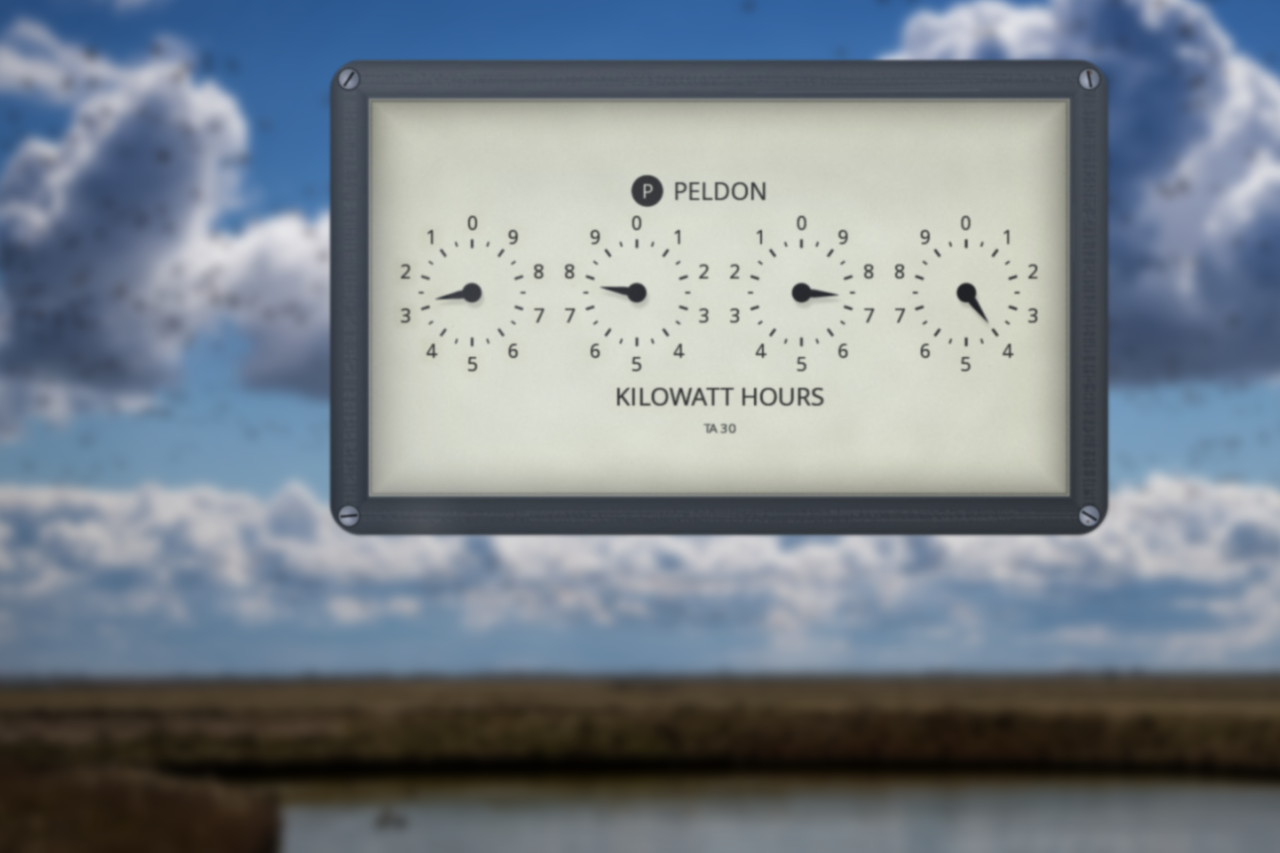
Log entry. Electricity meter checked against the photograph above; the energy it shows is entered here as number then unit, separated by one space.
2774 kWh
